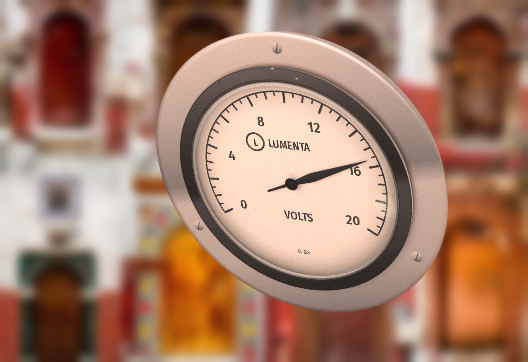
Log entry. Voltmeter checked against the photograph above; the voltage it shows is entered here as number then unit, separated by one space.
15.5 V
